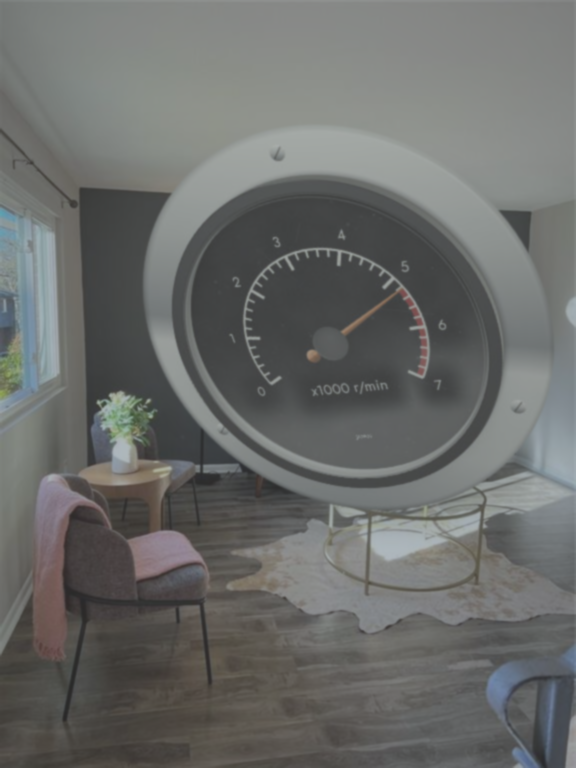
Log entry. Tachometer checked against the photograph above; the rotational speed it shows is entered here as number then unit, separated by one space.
5200 rpm
